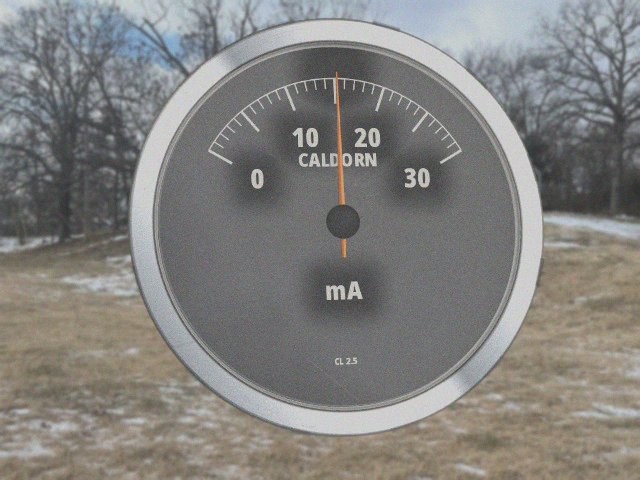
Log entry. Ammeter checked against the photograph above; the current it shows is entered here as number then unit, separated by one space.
15 mA
